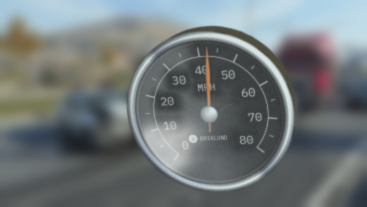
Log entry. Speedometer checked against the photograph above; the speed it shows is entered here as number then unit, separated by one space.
42.5 mph
